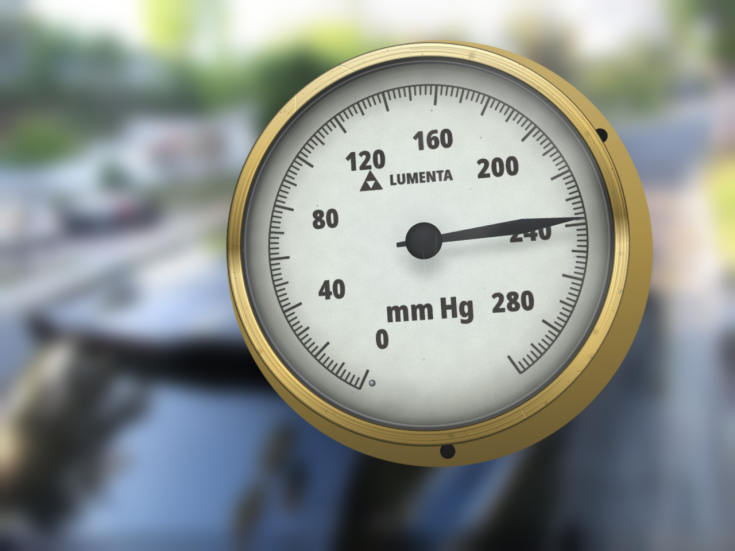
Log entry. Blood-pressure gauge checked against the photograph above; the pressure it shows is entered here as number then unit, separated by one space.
238 mmHg
